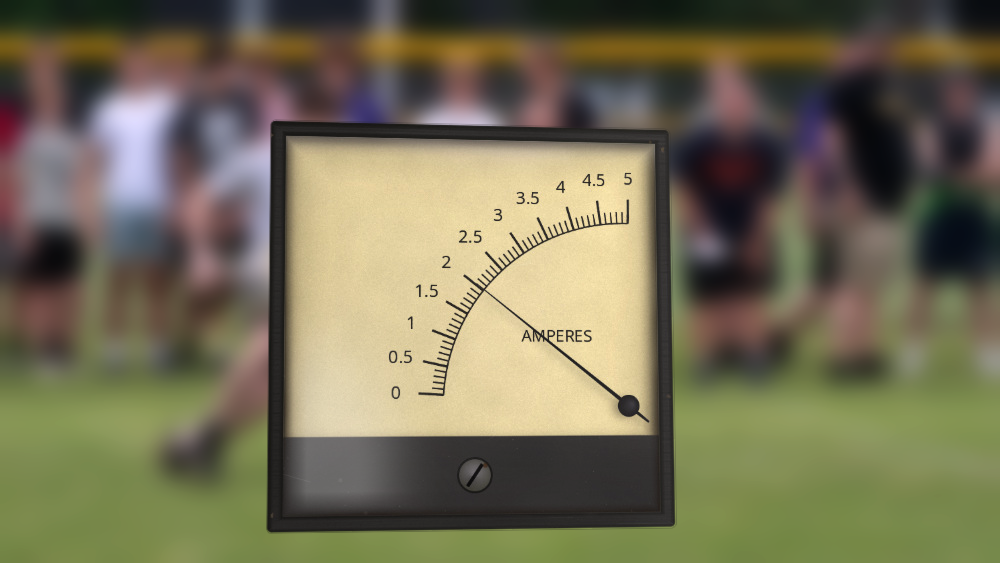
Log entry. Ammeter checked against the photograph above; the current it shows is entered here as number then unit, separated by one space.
2 A
